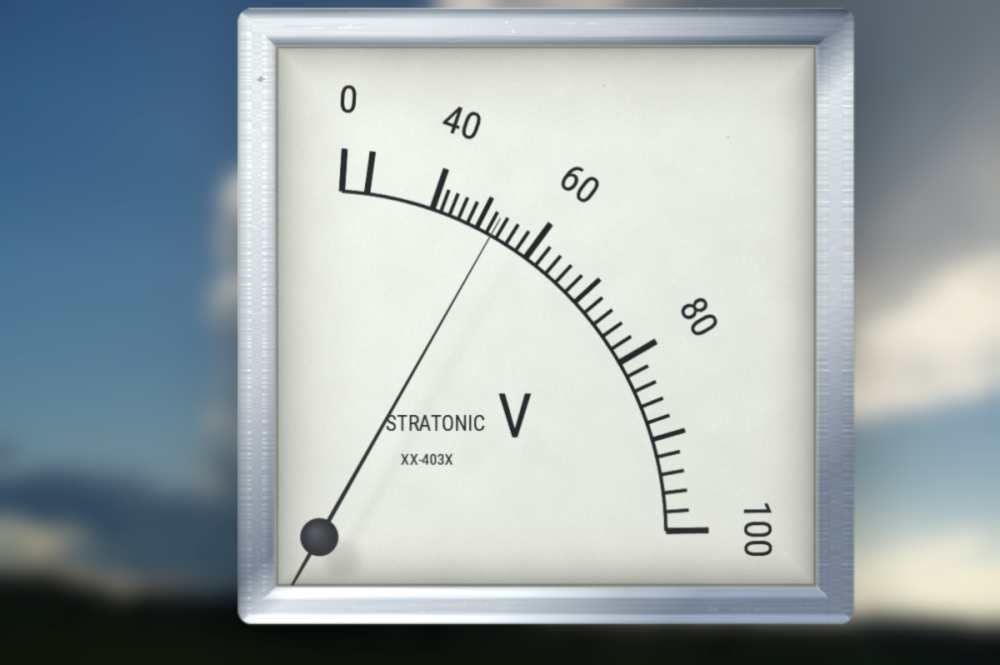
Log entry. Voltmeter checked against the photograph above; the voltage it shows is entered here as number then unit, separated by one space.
53 V
